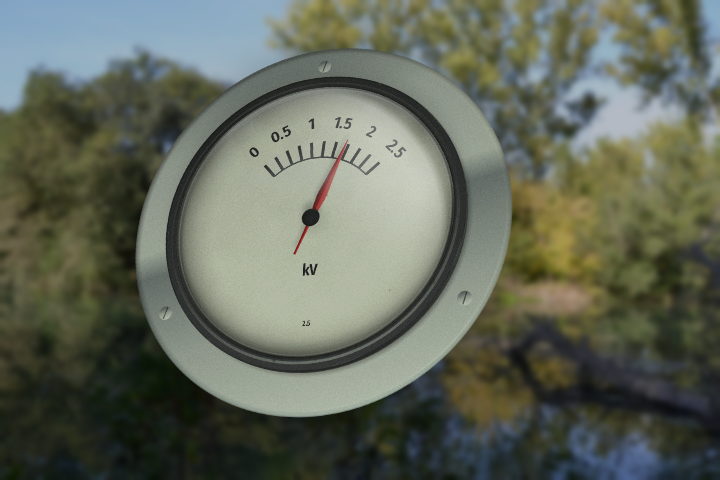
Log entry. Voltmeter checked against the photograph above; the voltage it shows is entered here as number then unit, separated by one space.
1.75 kV
